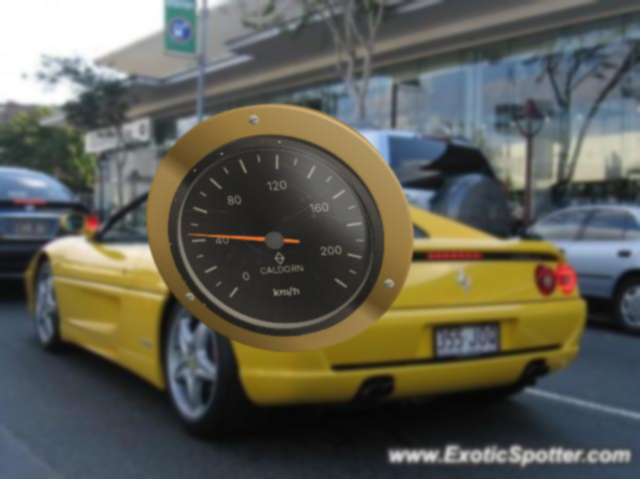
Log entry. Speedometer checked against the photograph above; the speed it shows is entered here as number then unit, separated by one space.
45 km/h
